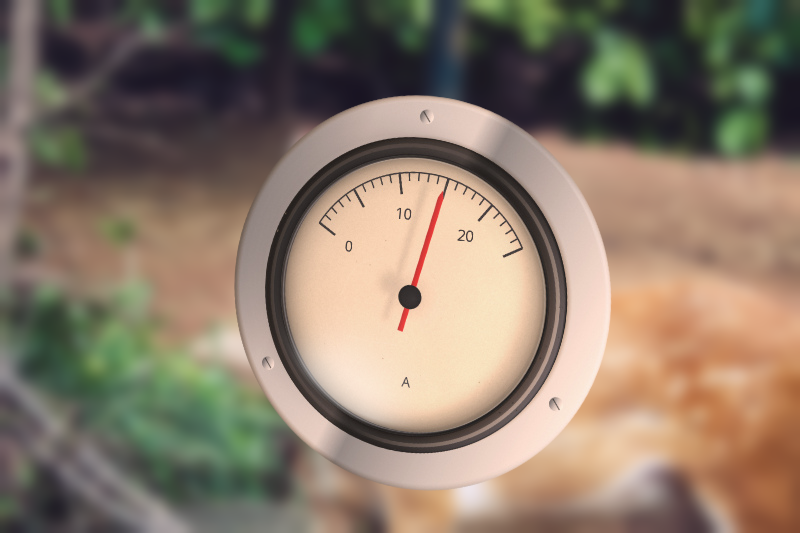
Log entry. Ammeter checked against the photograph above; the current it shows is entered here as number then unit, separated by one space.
15 A
